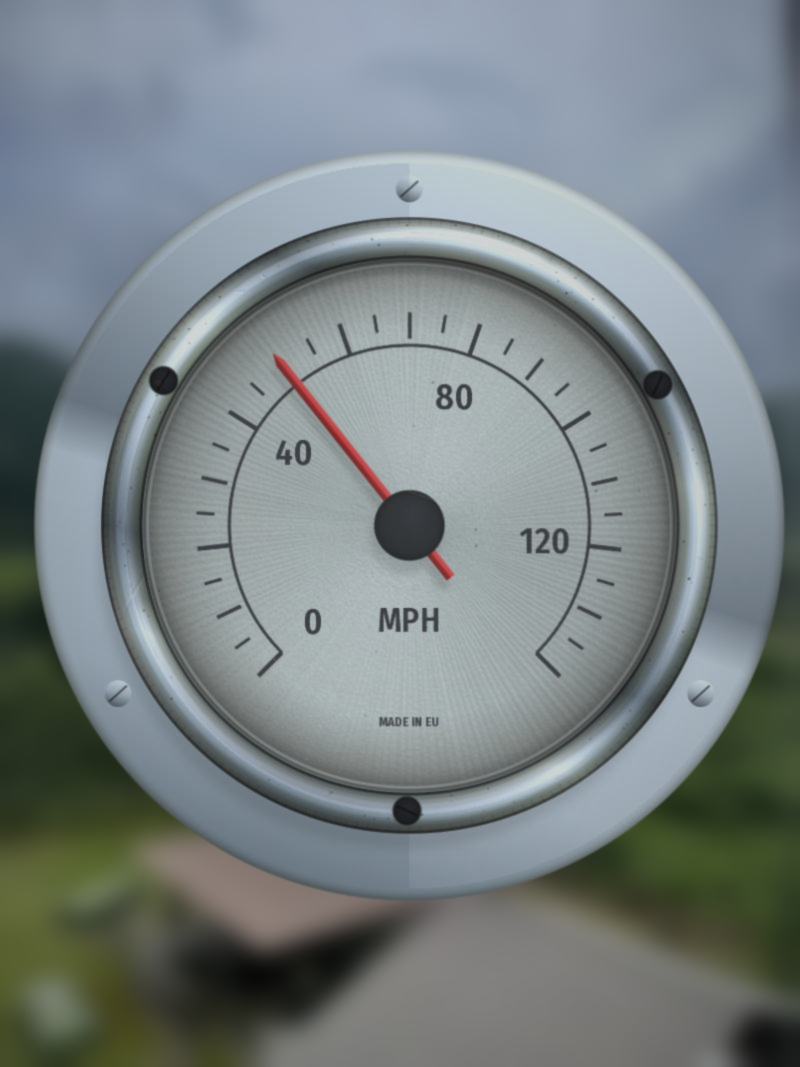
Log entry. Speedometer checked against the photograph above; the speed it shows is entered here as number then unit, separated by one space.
50 mph
